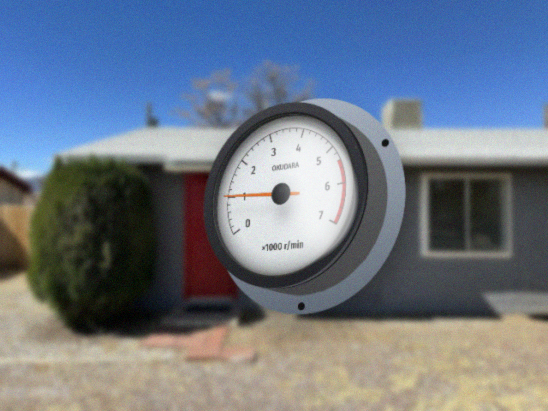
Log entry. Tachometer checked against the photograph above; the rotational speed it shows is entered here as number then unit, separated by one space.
1000 rpm
